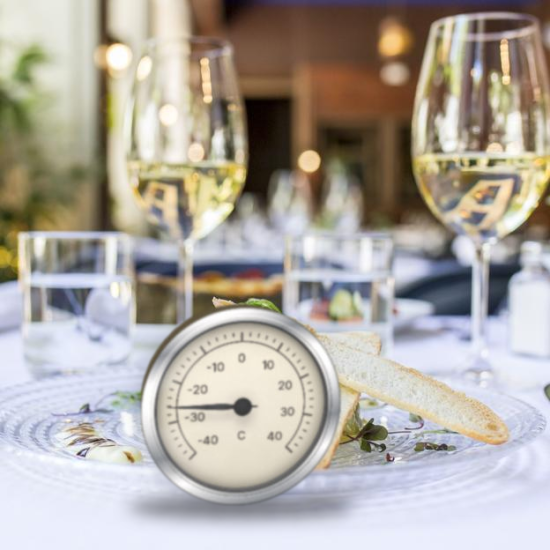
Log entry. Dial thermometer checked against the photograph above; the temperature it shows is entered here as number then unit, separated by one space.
-26 °C
